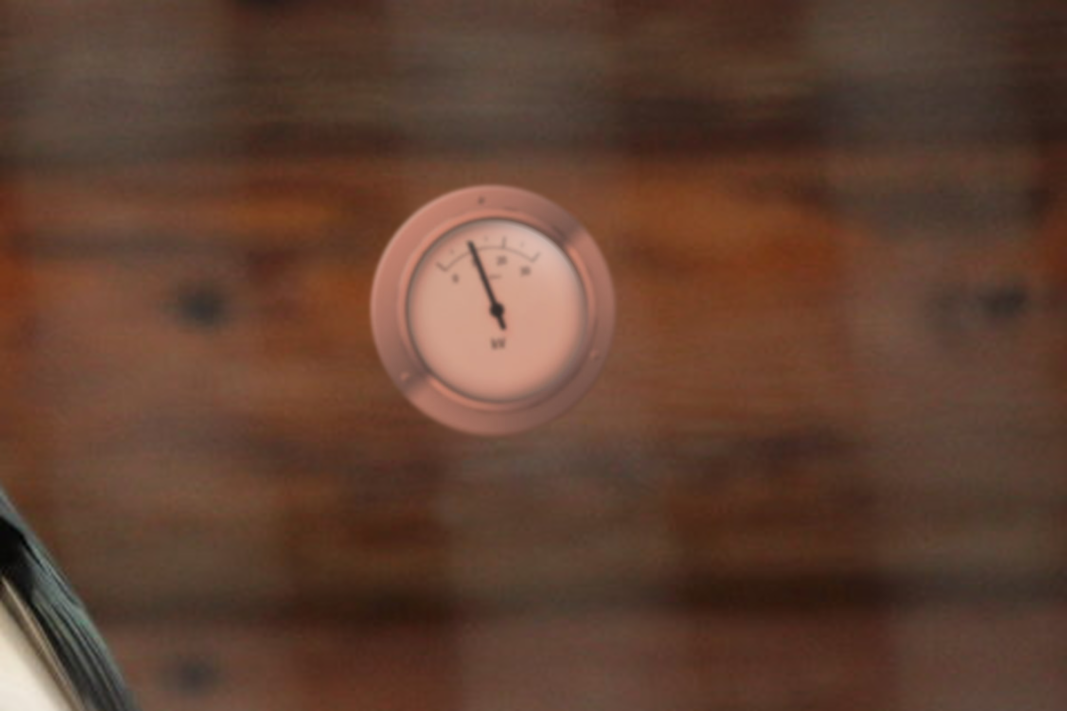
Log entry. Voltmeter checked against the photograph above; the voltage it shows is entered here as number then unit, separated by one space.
10 kV
